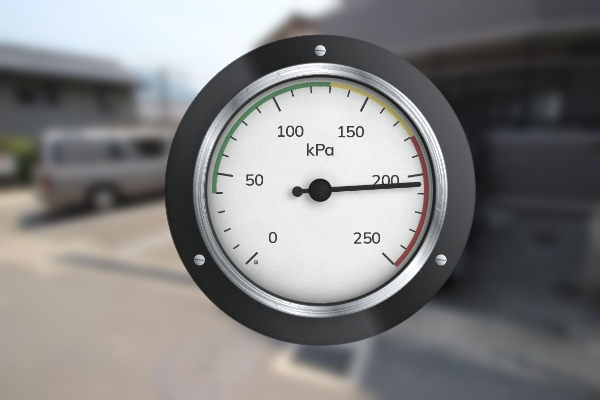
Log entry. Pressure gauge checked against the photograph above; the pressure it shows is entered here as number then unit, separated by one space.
205 kPa
